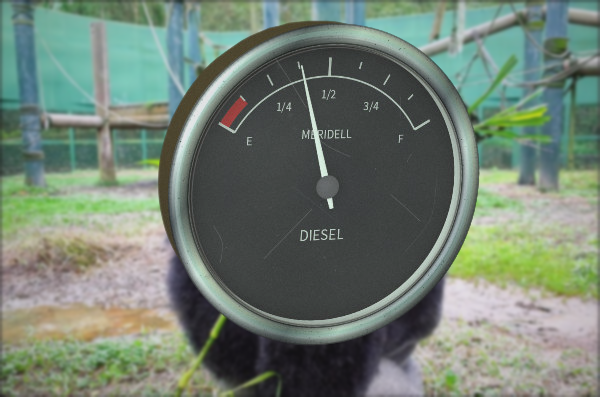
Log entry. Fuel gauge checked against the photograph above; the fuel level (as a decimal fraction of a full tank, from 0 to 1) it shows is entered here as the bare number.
0.375
